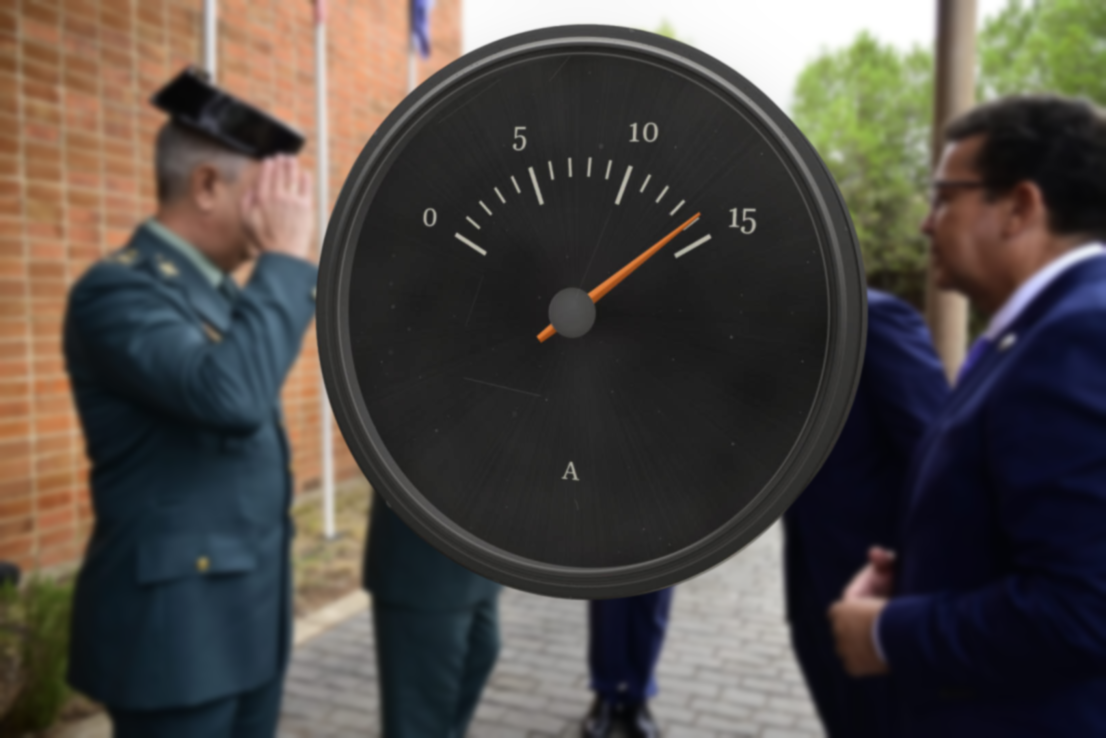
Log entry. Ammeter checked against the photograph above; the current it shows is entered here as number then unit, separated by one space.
14 A
